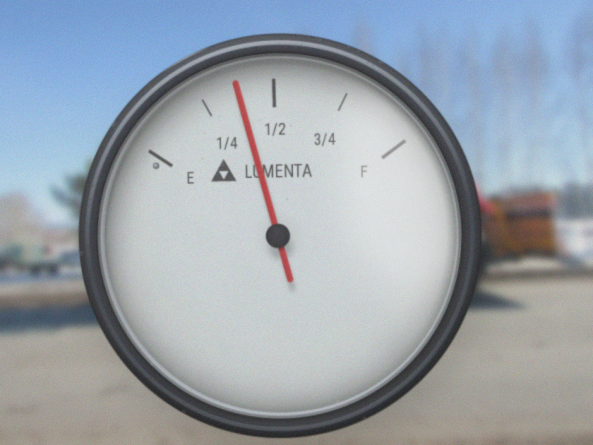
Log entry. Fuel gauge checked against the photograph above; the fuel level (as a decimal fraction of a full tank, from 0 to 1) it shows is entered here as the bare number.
0.375
